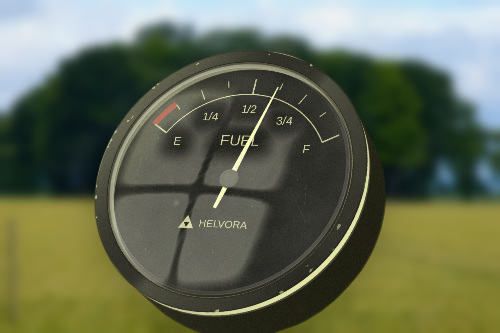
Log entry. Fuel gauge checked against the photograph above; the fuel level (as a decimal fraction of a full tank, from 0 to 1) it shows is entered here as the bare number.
0.625
